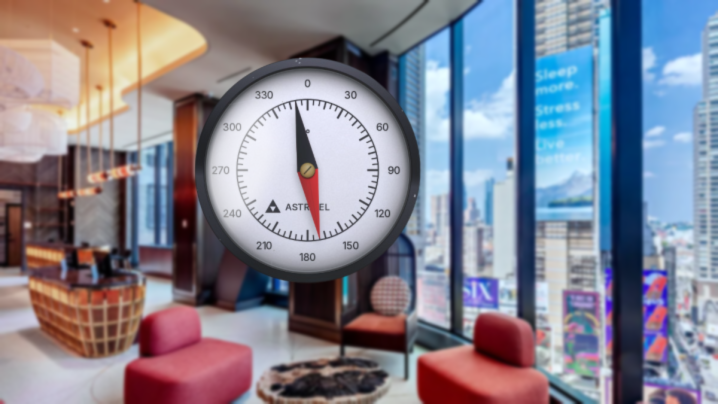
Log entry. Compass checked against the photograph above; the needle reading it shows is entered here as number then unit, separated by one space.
170 °
